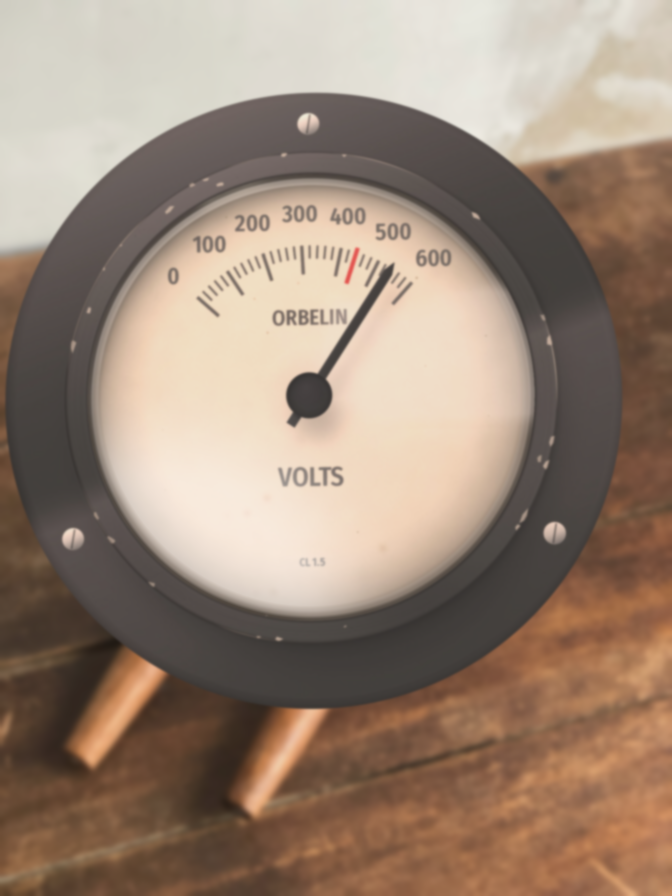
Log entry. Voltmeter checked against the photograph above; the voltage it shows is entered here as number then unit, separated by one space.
540 V
